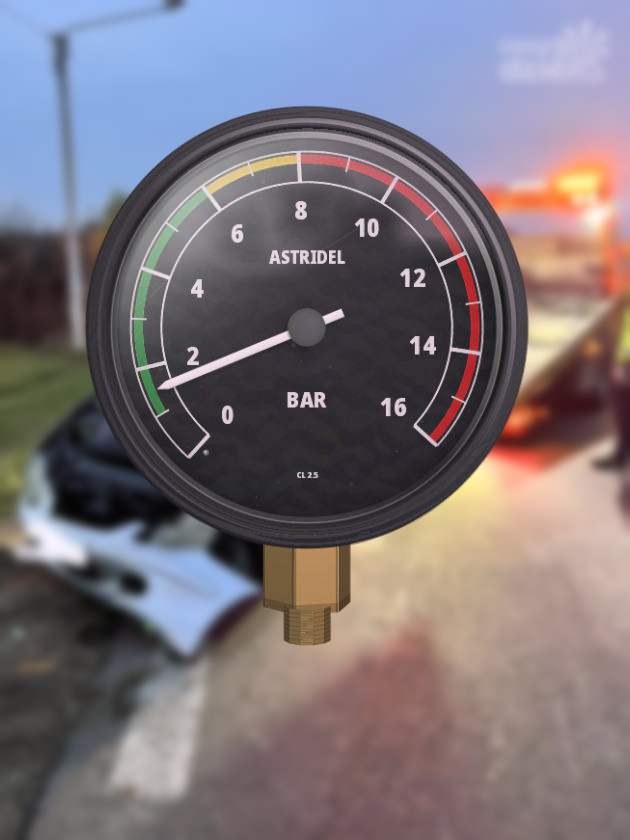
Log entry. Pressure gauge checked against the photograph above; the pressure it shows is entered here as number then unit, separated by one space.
1.5 bar
